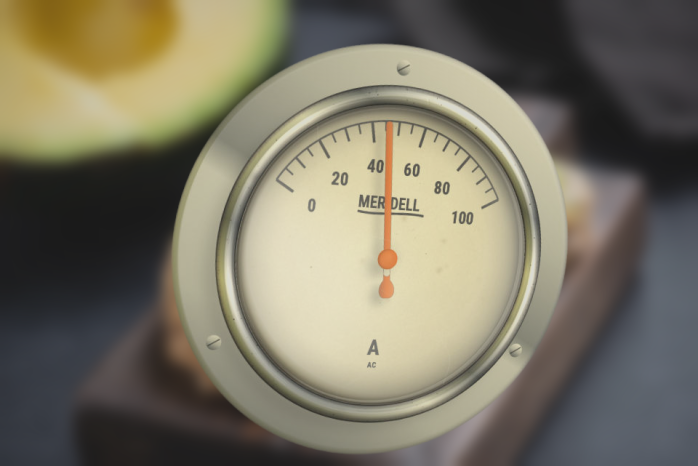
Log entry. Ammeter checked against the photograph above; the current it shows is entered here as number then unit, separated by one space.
45 A
